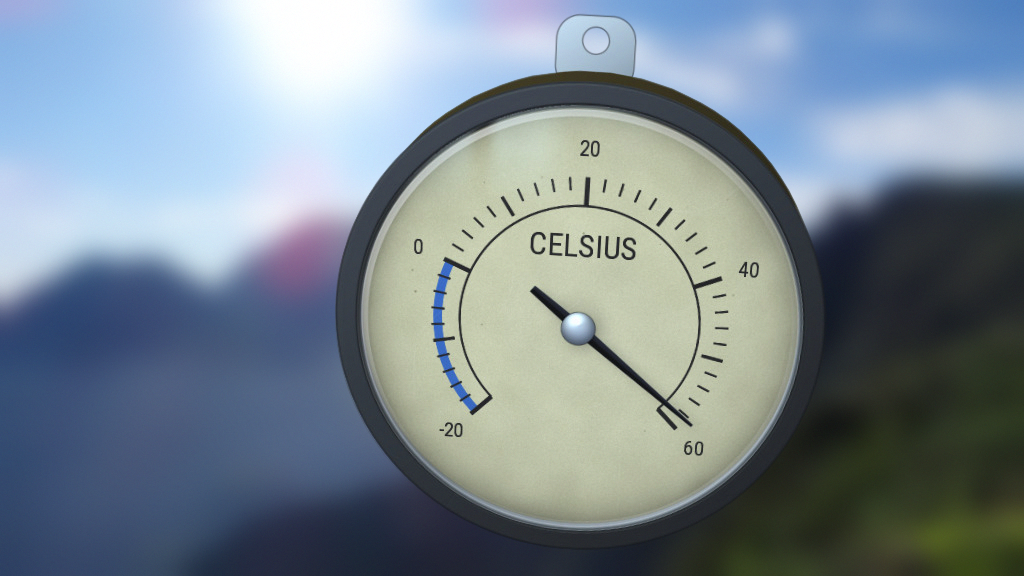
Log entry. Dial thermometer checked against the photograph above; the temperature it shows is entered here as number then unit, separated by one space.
58 °C
